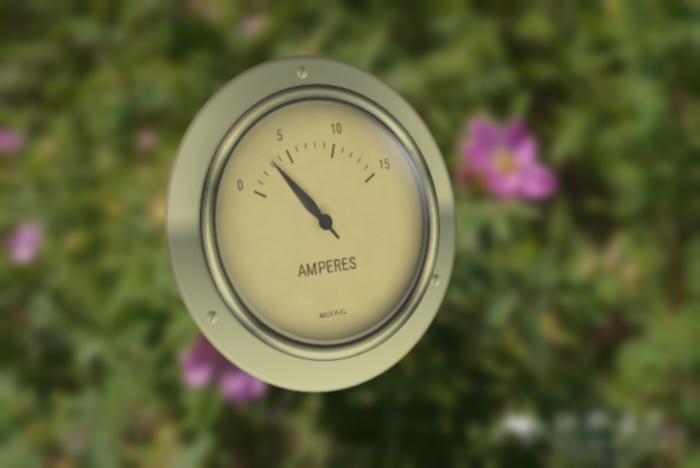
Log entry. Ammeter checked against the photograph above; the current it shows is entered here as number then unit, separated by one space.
3 A
